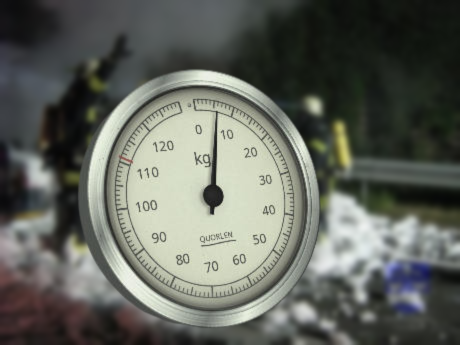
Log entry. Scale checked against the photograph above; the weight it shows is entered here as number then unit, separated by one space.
5 kg
